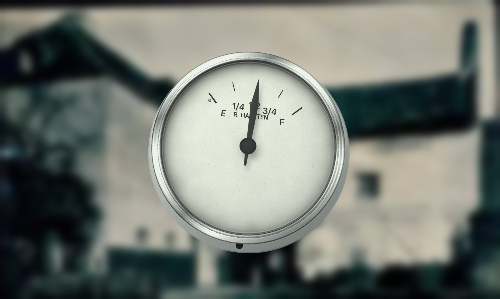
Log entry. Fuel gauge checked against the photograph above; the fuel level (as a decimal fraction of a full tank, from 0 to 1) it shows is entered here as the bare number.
0.5
